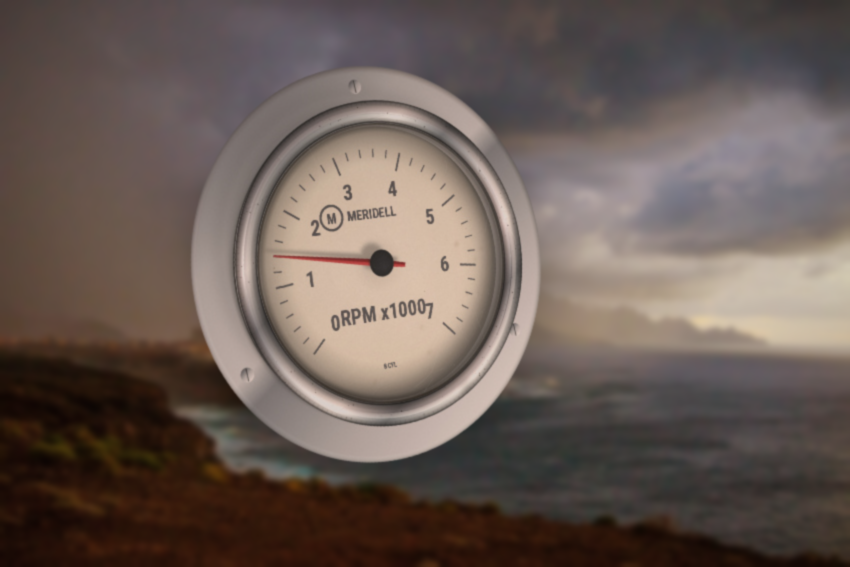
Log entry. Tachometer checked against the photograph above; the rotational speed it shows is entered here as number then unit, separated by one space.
1400 rpm
